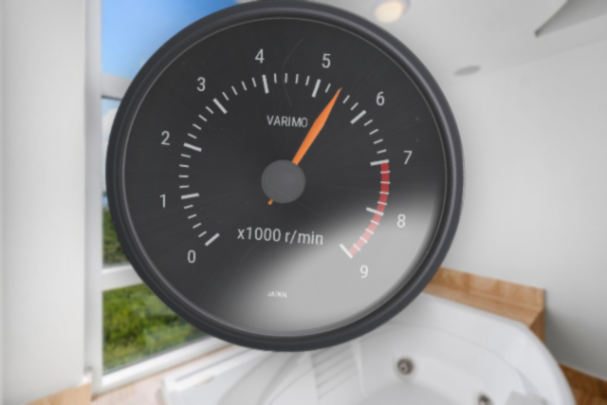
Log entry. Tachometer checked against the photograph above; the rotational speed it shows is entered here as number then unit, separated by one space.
5400 rpm
